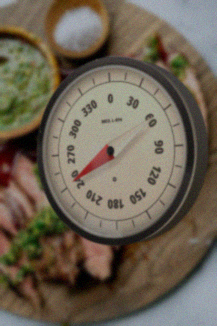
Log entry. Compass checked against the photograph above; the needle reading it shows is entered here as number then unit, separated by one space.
240 °
